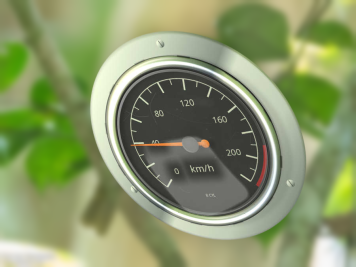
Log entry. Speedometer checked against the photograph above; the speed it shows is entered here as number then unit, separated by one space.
40 km/h
